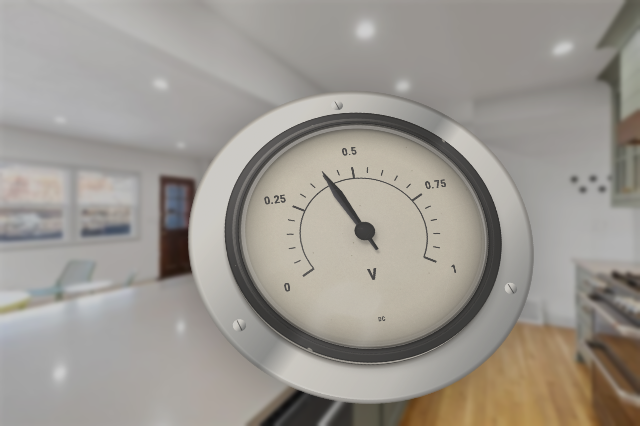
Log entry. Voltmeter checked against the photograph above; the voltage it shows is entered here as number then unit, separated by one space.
0.4 V
